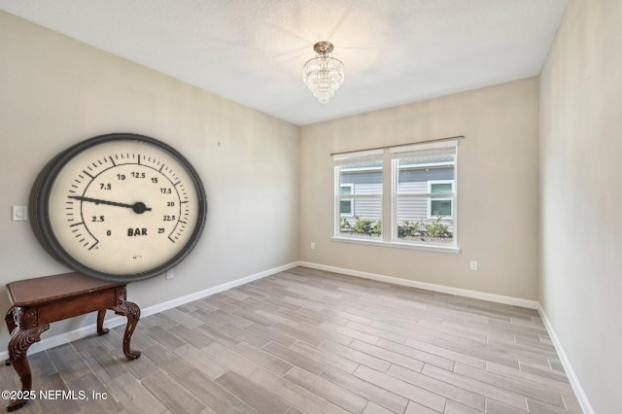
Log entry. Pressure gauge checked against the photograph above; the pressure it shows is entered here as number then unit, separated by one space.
5 bar
